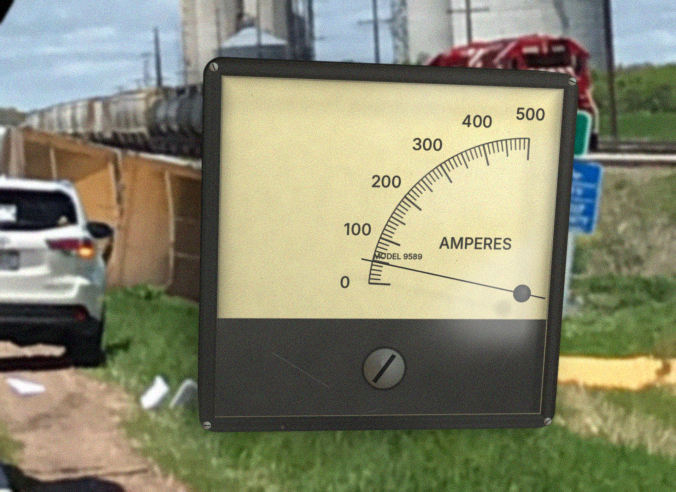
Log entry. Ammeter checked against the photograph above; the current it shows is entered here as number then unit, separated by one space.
50 A
